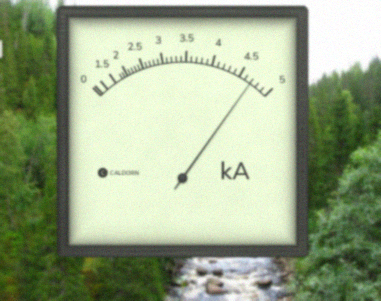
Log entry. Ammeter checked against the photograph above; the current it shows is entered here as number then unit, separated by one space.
4.7 kA
